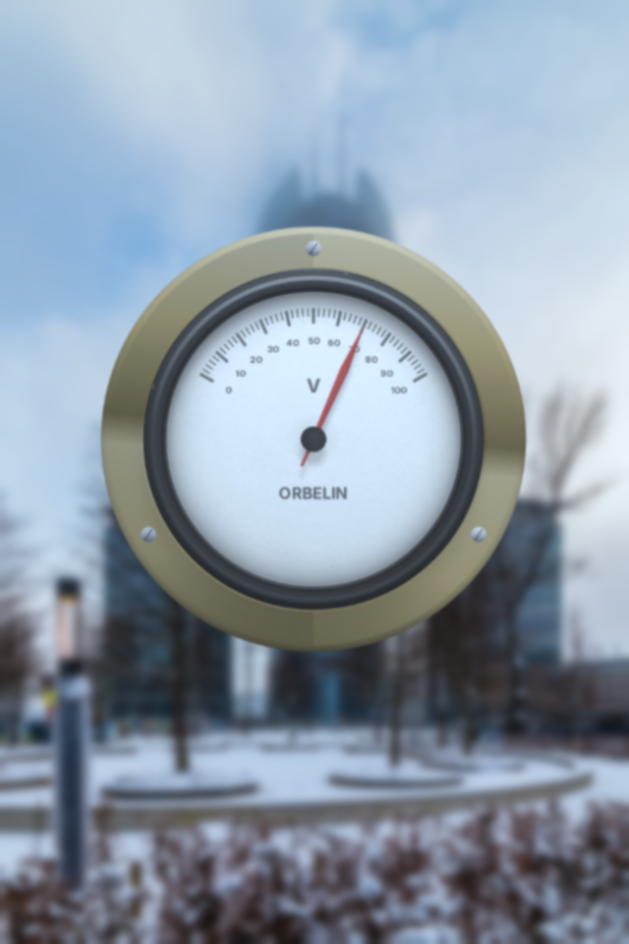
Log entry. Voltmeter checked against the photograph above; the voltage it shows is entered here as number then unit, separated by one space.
70 V
